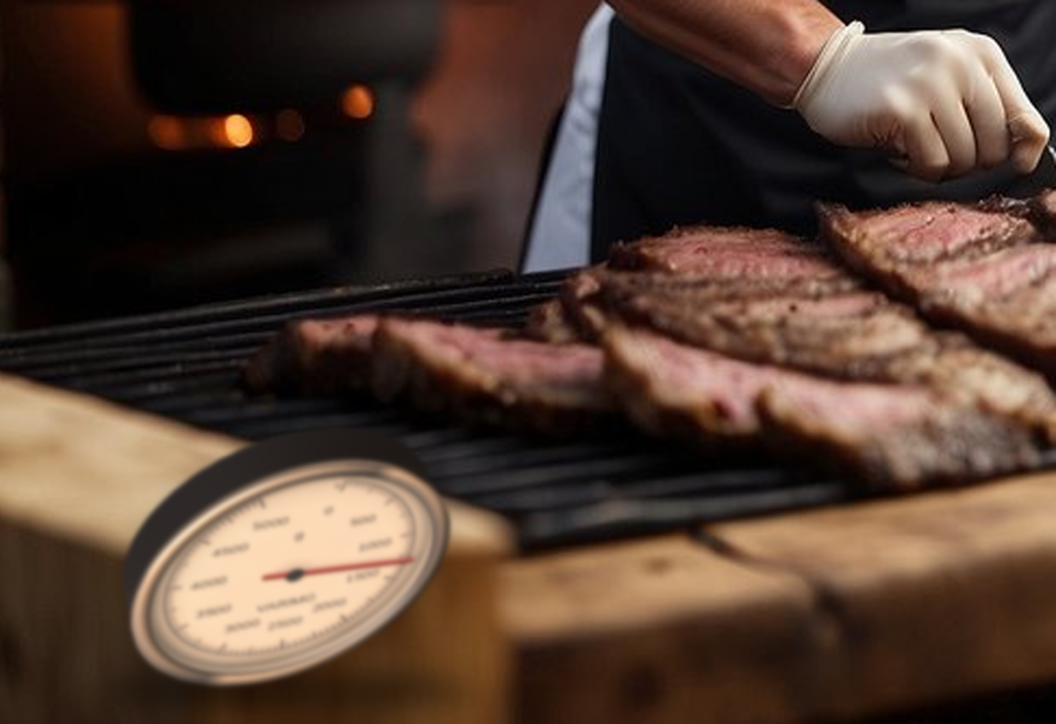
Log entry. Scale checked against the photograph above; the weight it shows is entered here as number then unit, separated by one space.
1250 g
